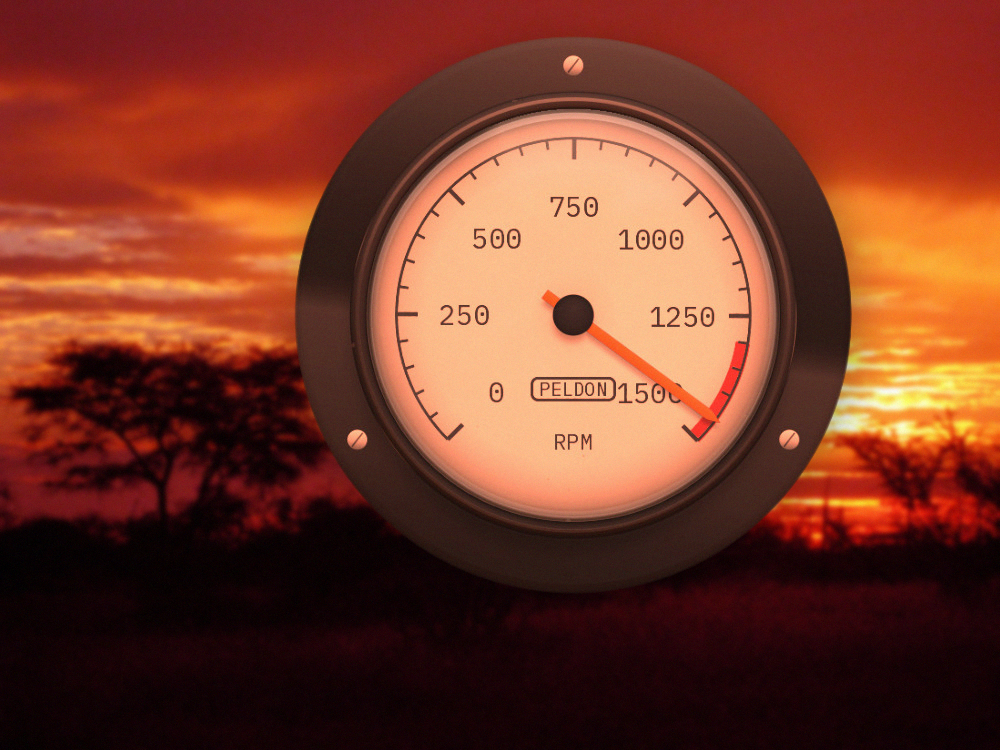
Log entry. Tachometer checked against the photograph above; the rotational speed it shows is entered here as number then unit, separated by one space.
1450 rpm
